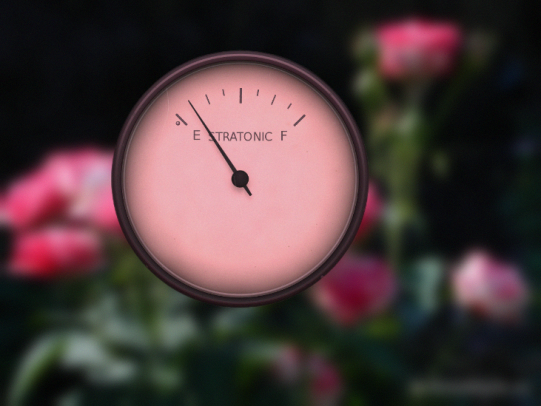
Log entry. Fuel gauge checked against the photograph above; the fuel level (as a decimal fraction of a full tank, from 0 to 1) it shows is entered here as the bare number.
0.125
